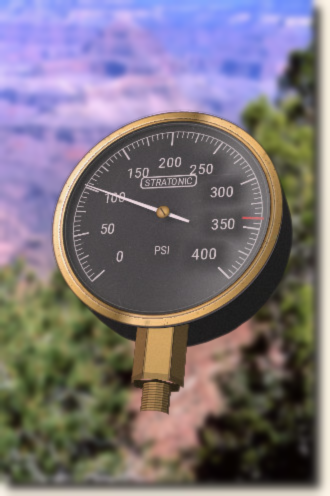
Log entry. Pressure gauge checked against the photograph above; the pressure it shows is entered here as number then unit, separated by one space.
100 psi
